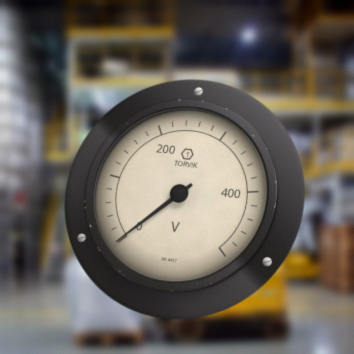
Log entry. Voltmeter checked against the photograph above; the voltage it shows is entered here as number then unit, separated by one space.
0 V
